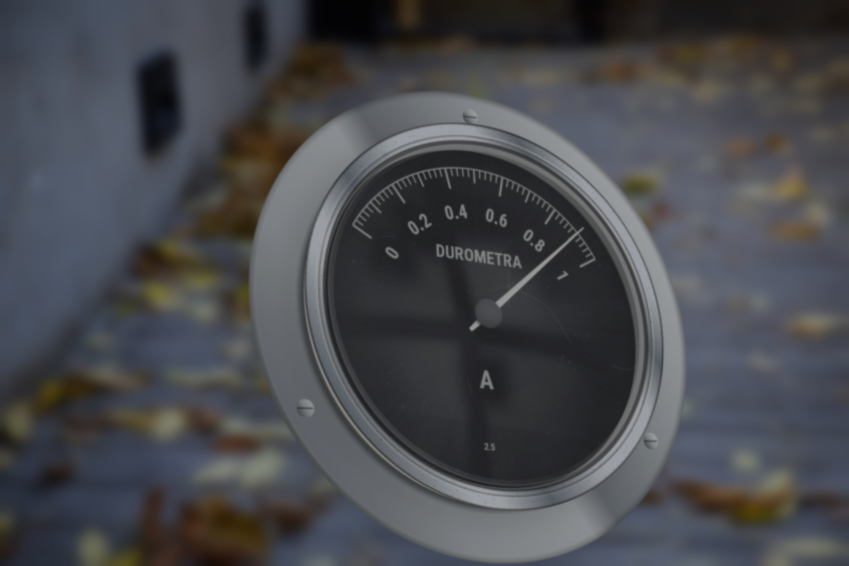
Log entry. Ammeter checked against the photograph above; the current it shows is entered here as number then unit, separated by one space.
0.9 A
